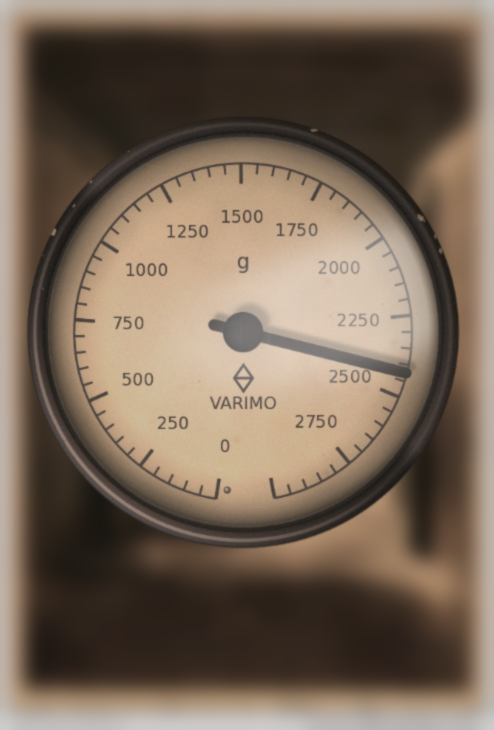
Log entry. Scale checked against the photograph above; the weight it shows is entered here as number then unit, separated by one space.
2425 g
